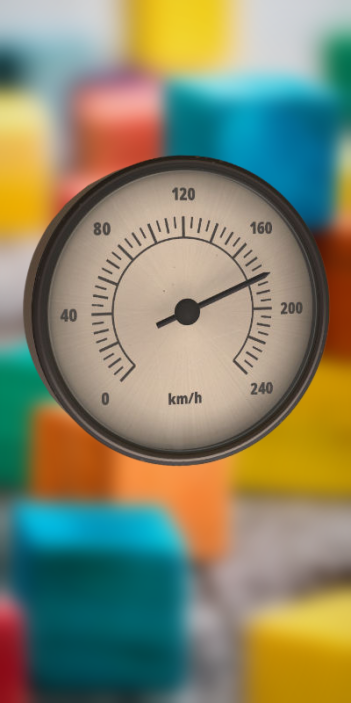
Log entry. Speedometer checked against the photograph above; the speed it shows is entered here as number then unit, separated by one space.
180 km/h
